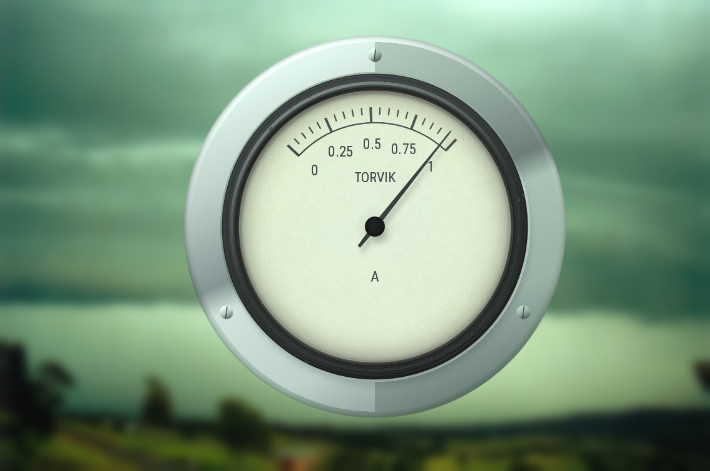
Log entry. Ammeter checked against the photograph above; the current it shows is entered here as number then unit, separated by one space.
0.95 A
